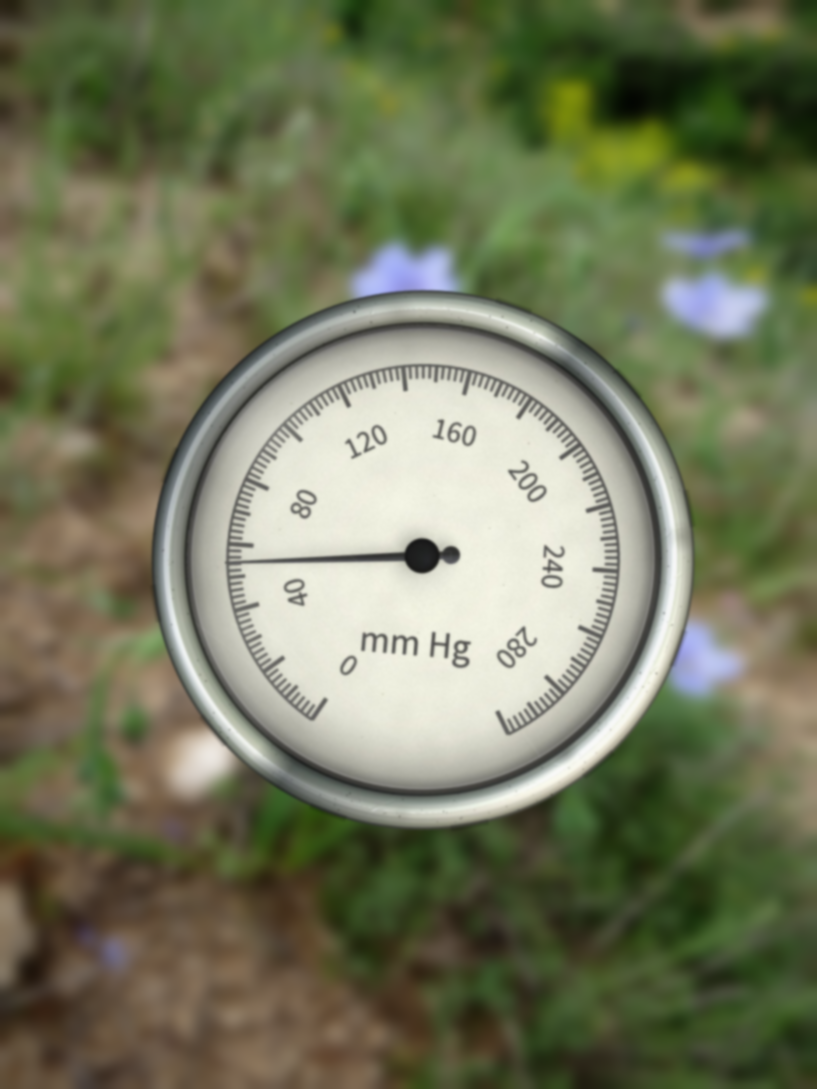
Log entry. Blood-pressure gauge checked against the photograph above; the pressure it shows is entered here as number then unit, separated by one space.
54 mmHg
